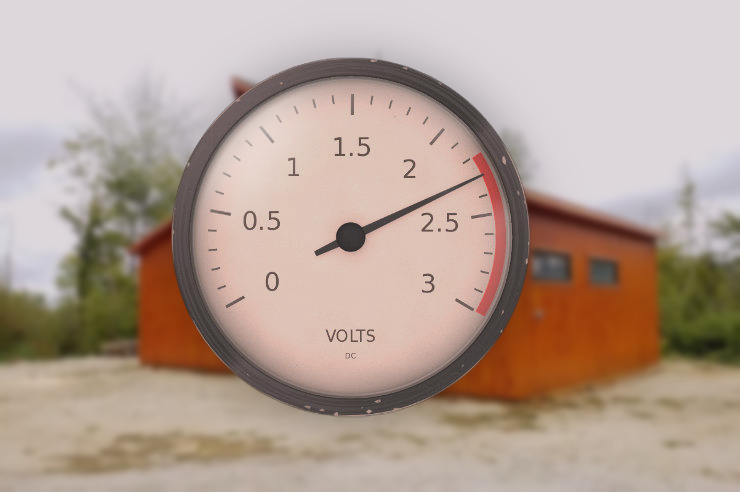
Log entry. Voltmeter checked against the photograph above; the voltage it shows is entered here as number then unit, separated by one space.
2.3 V
